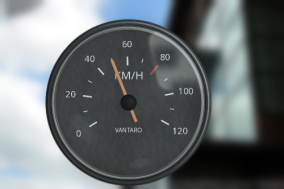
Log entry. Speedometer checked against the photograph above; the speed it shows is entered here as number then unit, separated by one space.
50 km/h
